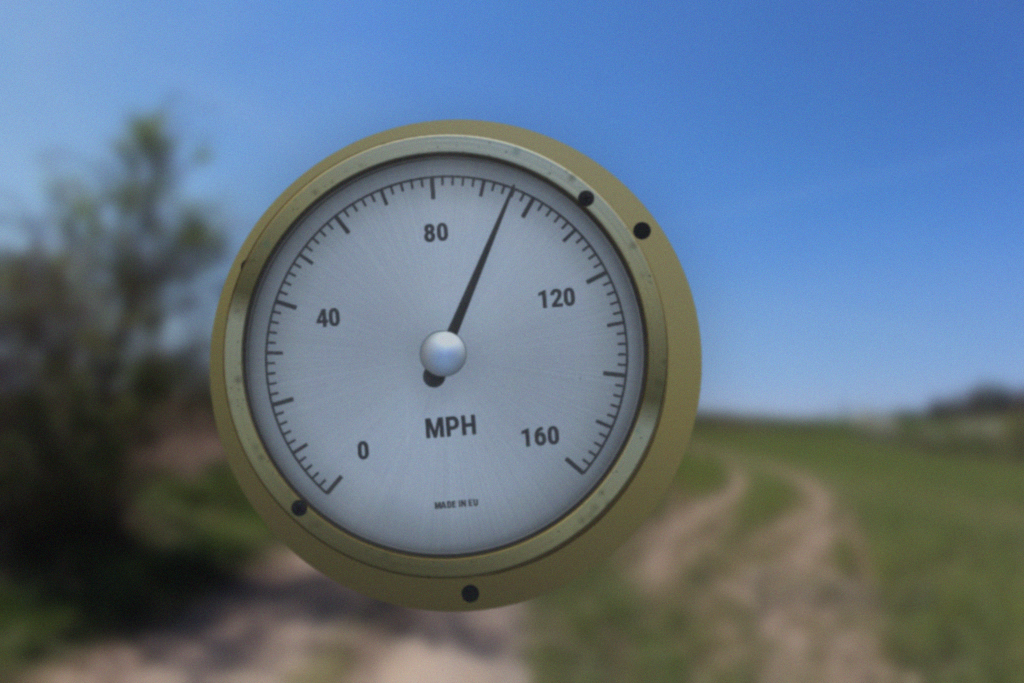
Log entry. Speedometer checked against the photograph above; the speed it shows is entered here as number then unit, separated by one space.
96 mph
